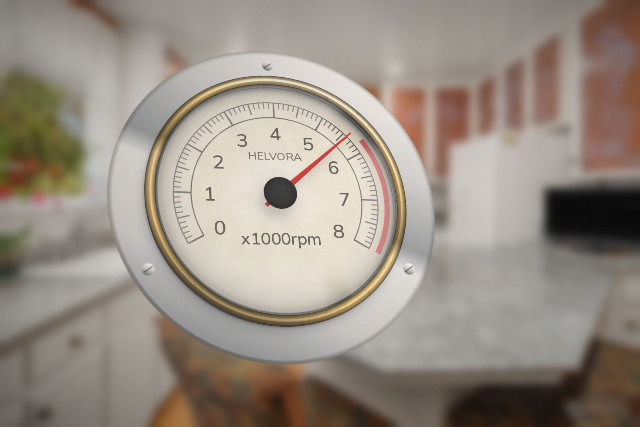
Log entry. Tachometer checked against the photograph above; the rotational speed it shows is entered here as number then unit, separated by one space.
5600 rpm
